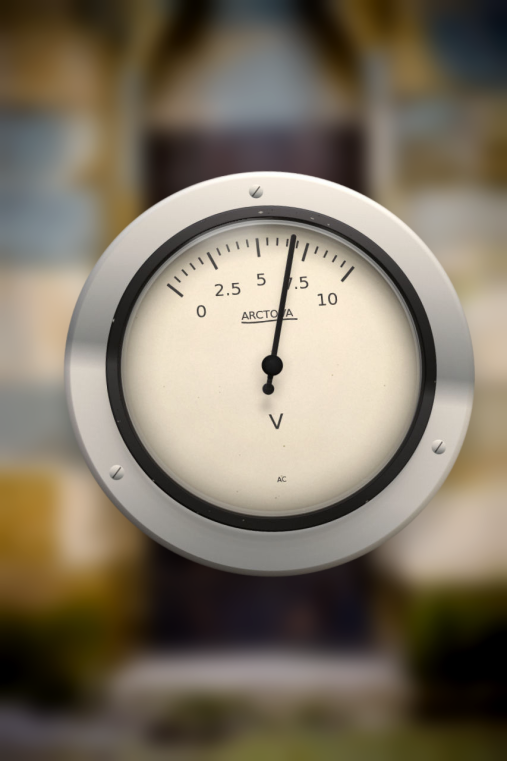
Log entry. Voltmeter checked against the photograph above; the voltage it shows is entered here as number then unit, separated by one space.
6.75 V
